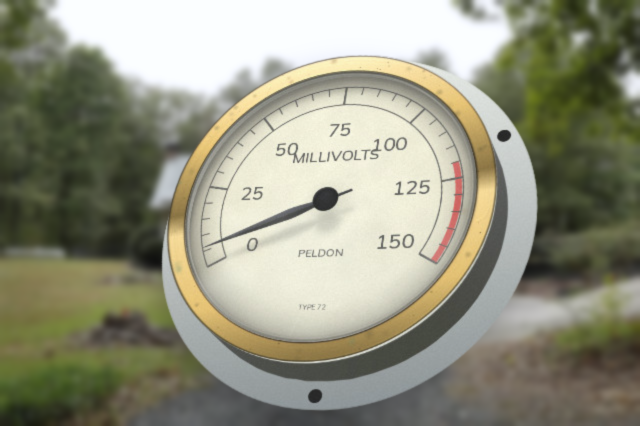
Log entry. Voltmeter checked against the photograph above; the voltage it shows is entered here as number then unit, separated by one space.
5 mV
